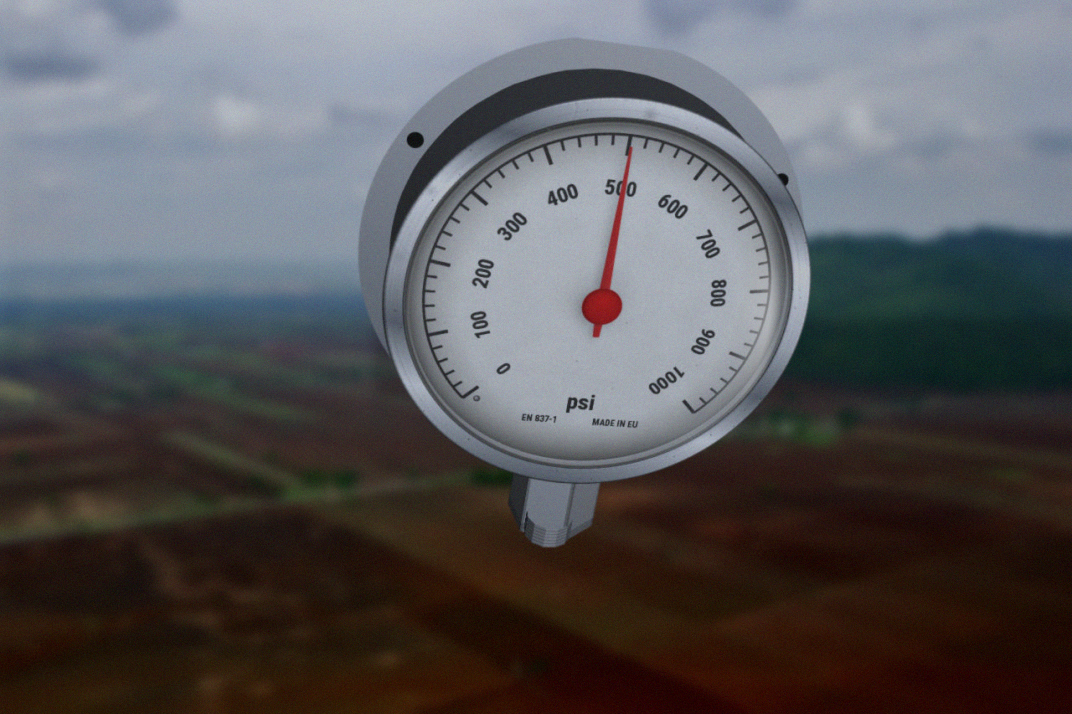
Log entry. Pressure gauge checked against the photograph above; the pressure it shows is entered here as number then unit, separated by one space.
500 psi
